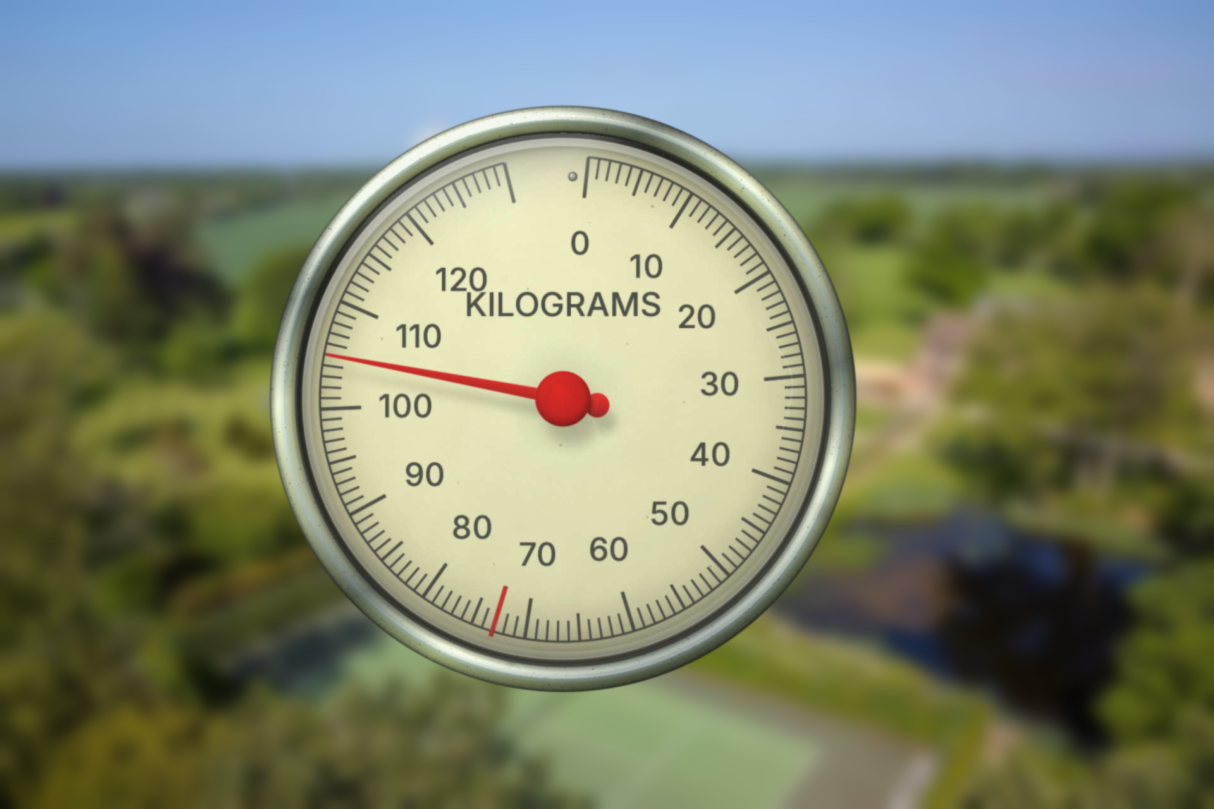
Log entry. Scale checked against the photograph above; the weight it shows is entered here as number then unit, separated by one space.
105 kg
